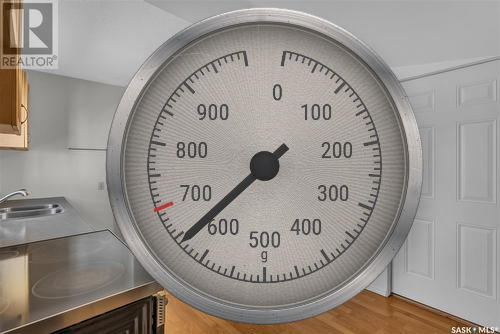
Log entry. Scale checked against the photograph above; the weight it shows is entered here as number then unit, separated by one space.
640 g
